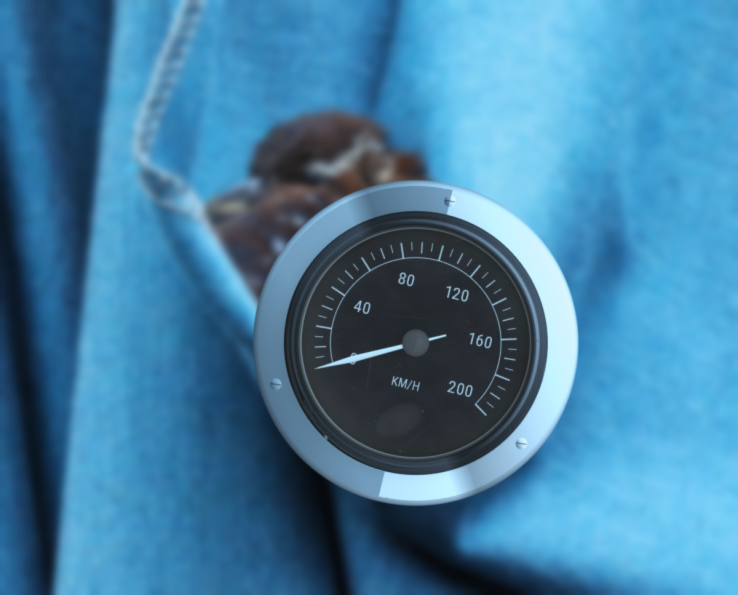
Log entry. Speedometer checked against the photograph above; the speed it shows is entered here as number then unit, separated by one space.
0 km/h
